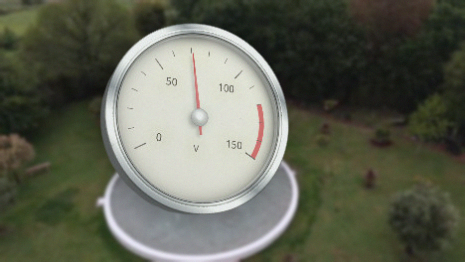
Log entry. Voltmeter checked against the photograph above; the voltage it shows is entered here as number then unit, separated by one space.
70 V
